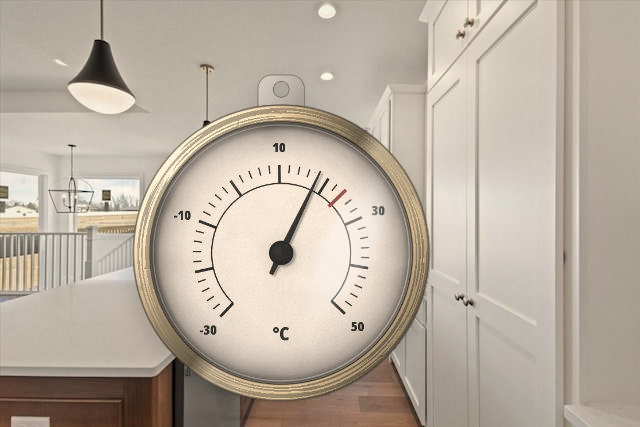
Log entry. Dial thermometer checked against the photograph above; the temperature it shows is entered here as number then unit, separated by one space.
18 °C
